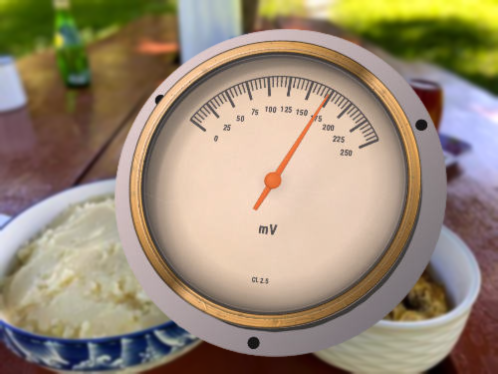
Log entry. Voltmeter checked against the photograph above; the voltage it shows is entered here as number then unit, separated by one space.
175 mV
